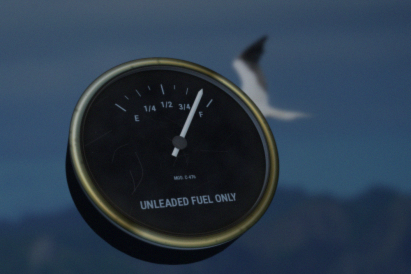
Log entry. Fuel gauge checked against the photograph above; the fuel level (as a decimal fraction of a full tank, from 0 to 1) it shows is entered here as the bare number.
0.875
